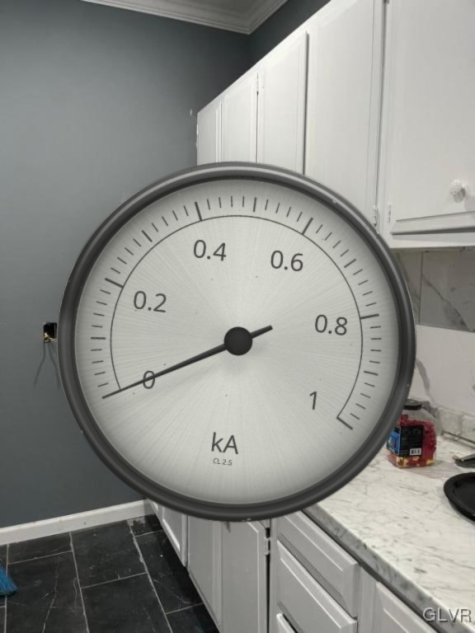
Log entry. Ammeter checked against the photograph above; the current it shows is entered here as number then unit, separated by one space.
0 kA
